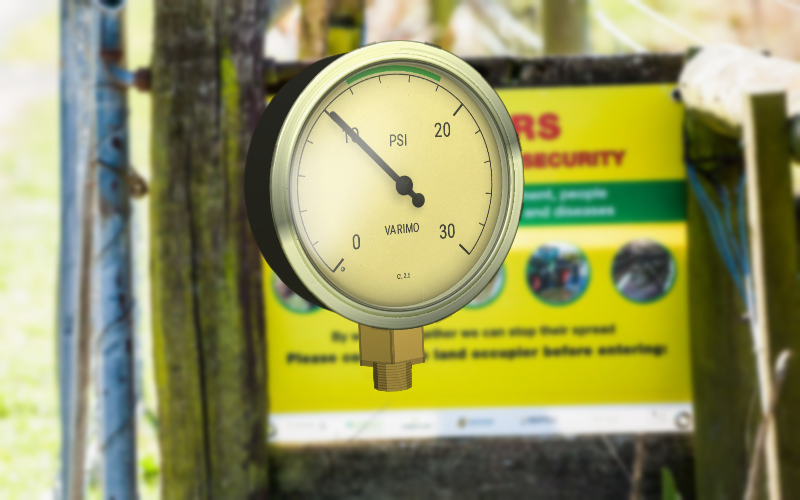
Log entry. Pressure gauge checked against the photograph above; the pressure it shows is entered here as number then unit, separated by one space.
10 psi
